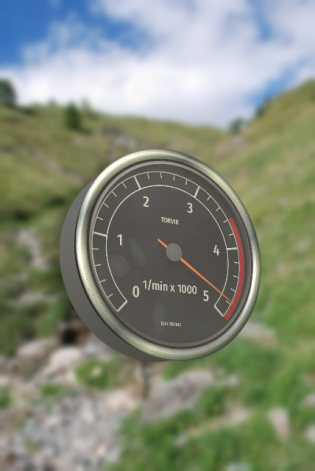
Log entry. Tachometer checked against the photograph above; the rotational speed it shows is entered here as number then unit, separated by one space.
4800 rpm
